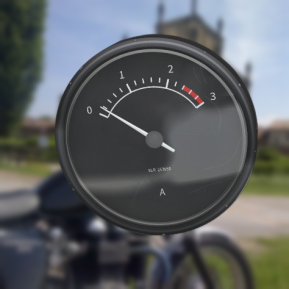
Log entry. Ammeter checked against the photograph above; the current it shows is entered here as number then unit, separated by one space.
0.2 A
